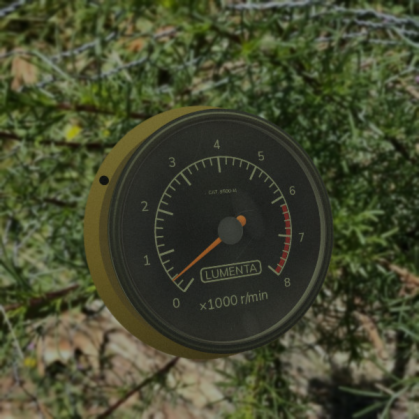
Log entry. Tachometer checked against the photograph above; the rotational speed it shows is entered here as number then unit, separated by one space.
400 rpm
